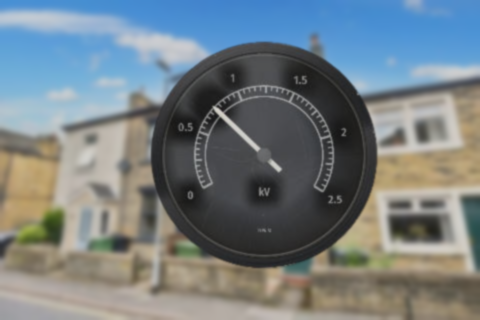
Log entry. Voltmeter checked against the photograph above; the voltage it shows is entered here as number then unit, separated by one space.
0.75 kV
